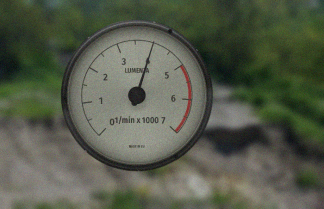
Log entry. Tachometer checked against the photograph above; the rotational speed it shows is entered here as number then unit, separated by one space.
4000 rpm
